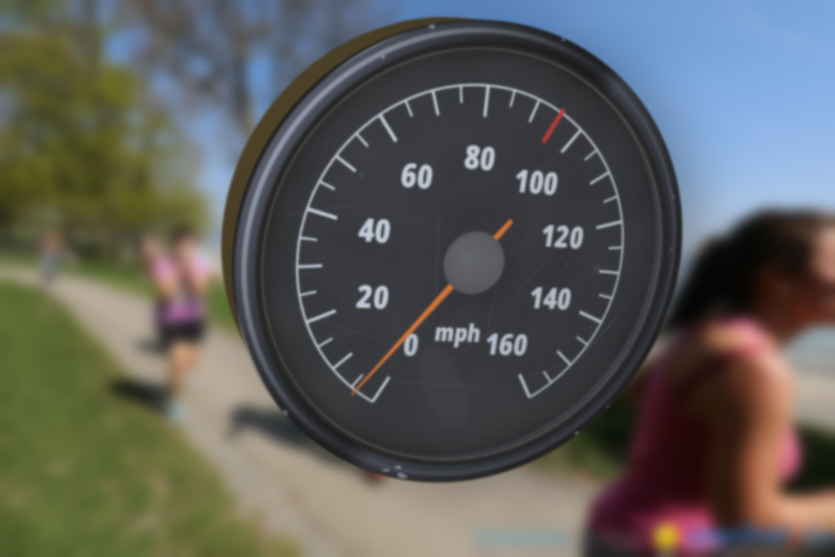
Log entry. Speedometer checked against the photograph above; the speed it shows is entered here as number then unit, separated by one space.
5 mph
